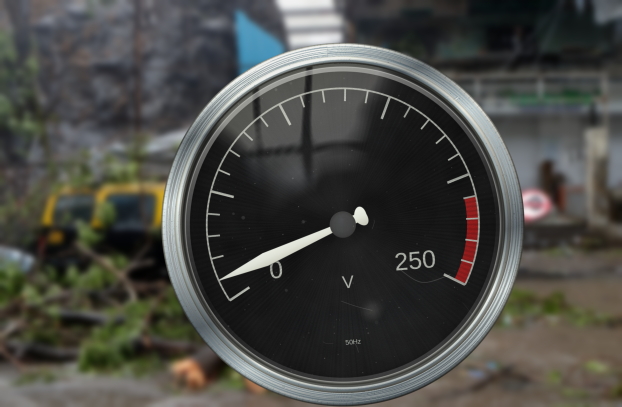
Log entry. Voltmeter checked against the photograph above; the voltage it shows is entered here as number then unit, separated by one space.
10 V
